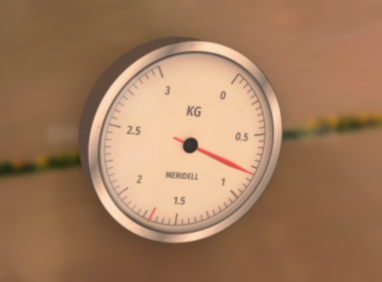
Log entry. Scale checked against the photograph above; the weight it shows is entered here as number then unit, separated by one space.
0.8 kg
